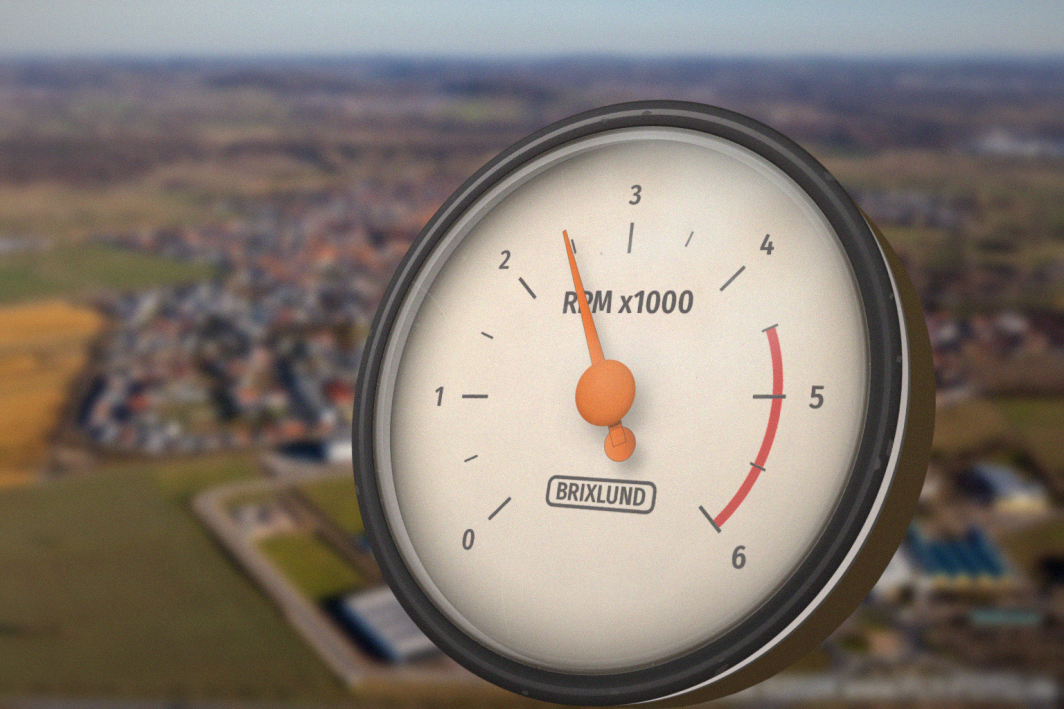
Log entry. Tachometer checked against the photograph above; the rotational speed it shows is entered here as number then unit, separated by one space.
2500 rpm
